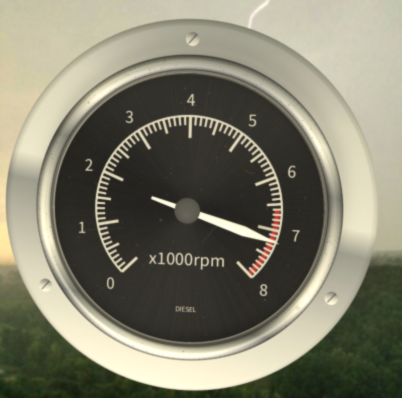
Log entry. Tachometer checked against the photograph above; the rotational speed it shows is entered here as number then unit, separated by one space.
7200 rpm
